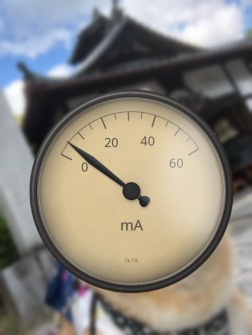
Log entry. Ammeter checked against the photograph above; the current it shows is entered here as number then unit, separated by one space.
5 mA
